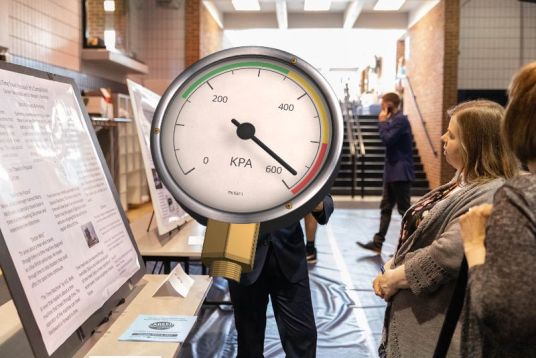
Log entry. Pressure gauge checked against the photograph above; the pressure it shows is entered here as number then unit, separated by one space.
575 kPa
